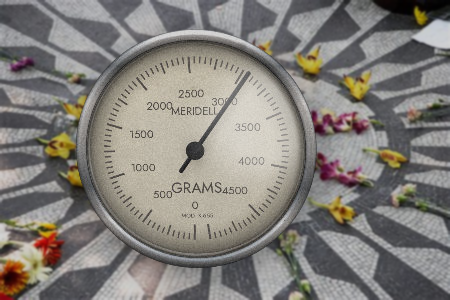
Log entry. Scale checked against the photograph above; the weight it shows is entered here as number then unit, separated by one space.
3050 g
